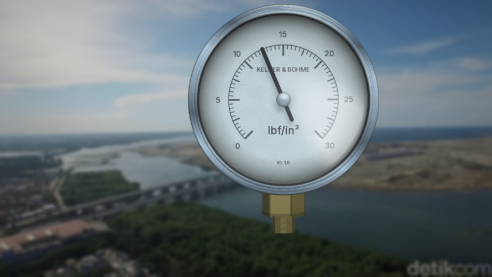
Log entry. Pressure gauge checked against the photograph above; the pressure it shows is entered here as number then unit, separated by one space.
12.5 psi
